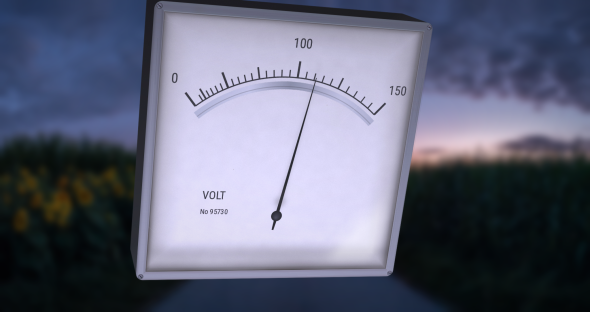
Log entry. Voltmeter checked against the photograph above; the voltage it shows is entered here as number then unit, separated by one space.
110 V
